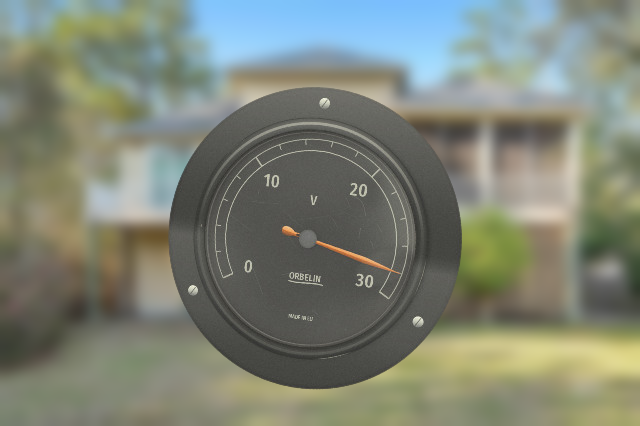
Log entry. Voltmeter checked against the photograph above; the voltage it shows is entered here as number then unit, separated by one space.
28 V
